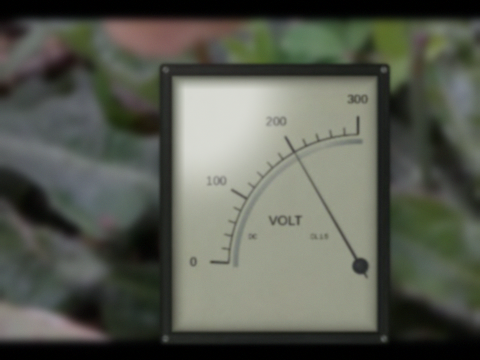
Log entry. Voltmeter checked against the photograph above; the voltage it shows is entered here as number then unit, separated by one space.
200 V
